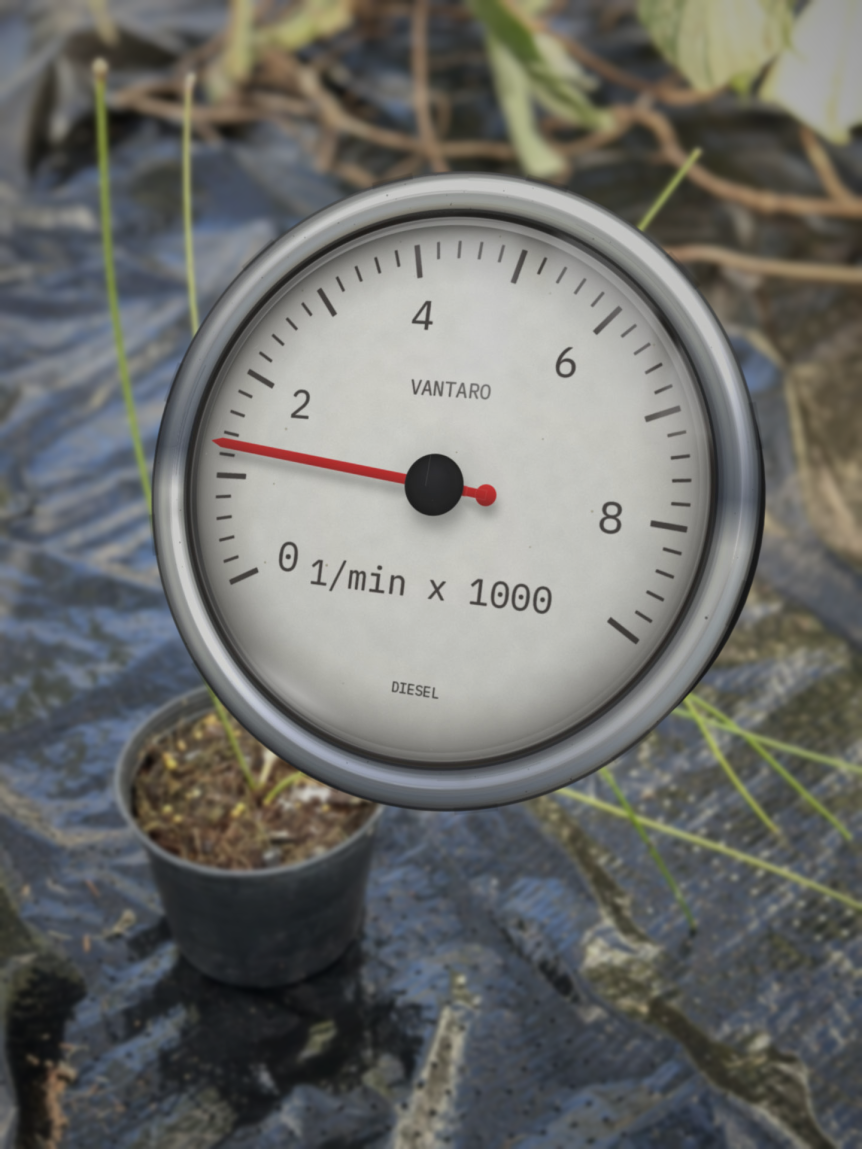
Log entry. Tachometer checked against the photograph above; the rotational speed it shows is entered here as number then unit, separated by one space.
1300 rpm
